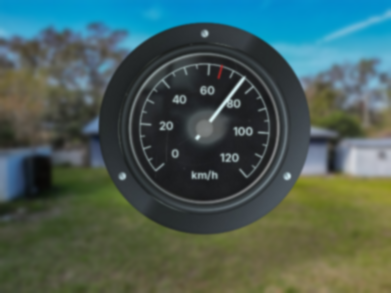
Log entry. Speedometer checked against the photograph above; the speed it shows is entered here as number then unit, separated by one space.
75 km/h
